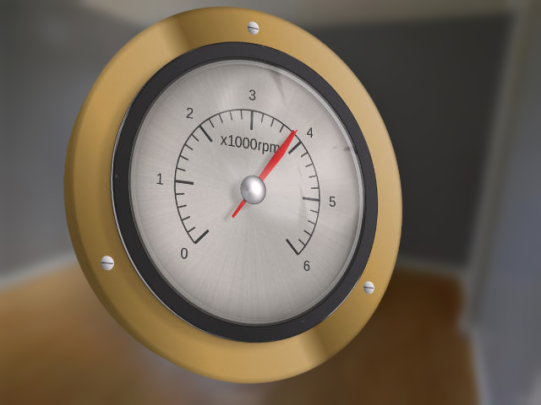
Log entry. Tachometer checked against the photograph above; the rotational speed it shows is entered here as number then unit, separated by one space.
3800 rpm
